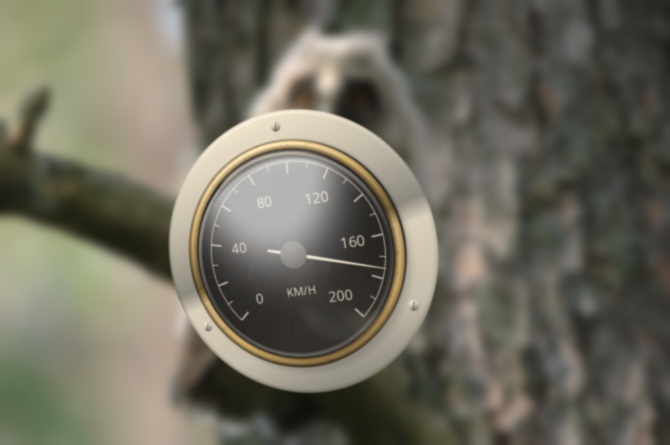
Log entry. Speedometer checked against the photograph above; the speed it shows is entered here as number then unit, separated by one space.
175 km/h
